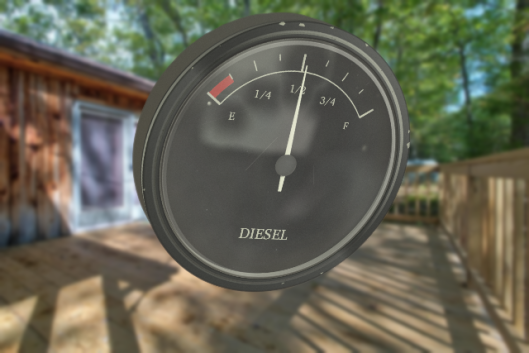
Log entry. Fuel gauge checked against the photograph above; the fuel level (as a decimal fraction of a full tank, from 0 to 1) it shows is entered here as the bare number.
0.5
